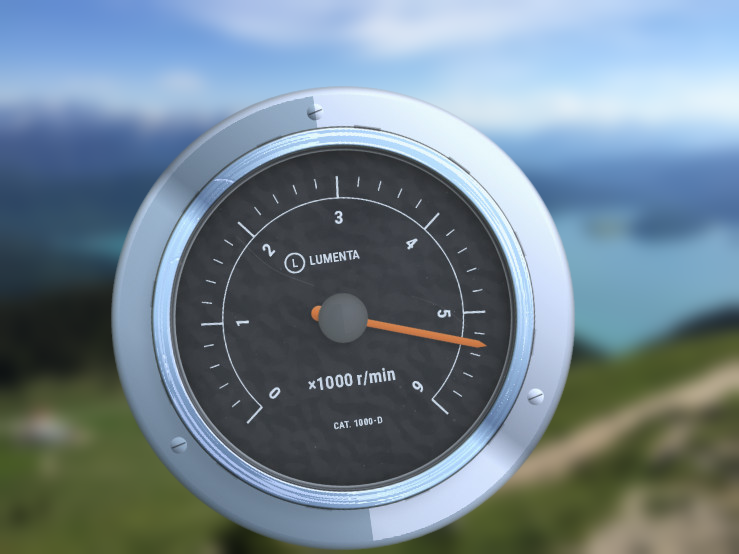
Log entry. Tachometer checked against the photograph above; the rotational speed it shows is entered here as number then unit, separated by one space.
5300 rpm
